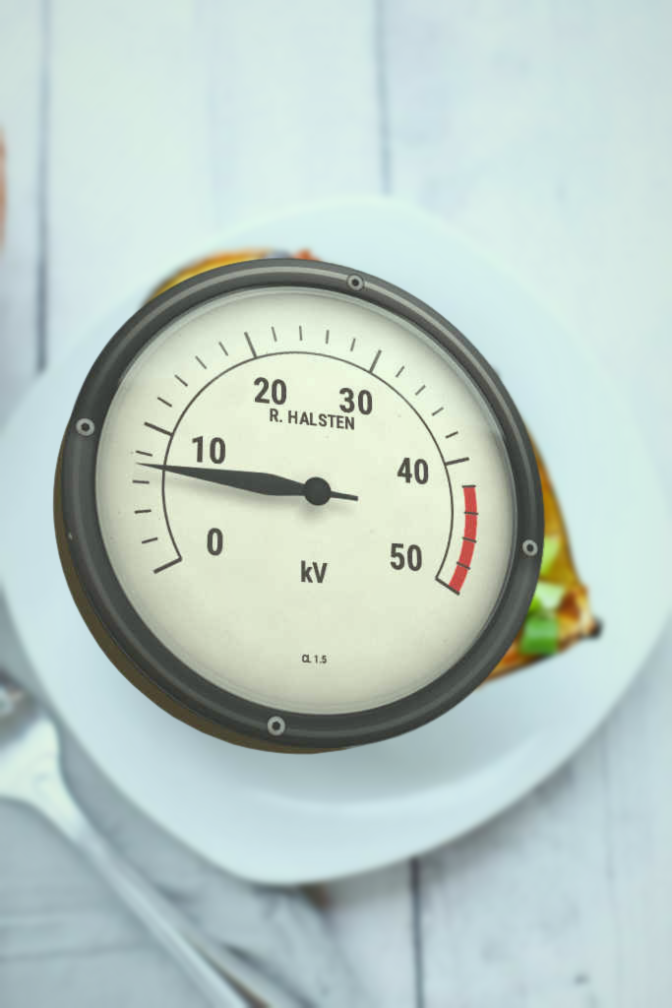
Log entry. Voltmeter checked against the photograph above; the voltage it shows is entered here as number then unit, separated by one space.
7 kV
